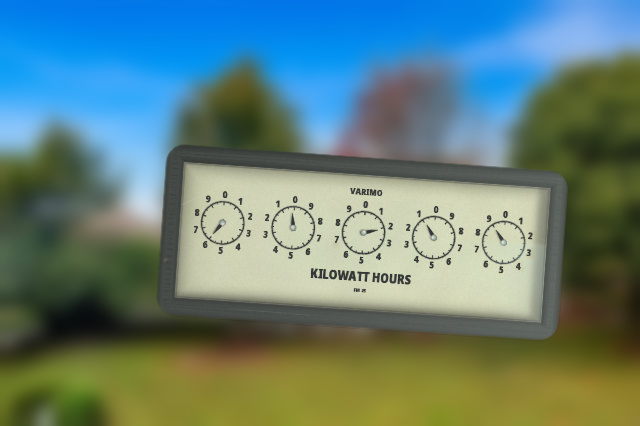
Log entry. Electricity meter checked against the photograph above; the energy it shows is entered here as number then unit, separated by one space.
60209 kWh
